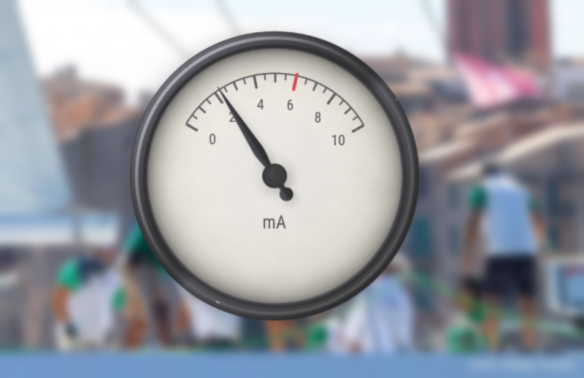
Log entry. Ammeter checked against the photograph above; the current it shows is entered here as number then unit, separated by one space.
2.25 mA
